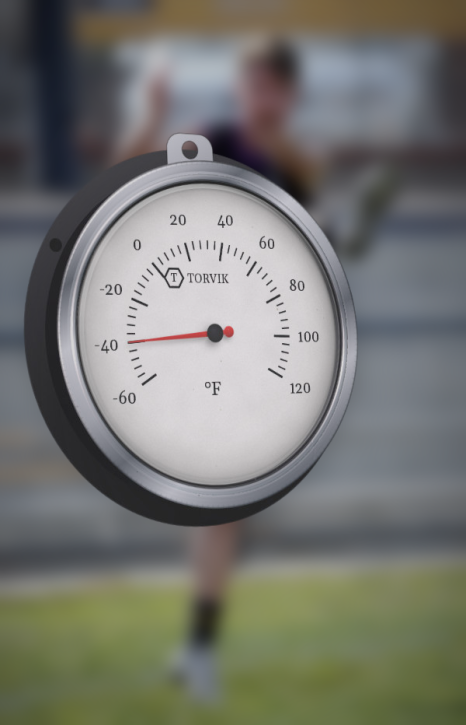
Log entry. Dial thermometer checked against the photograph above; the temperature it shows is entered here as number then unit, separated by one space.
-40 °F
